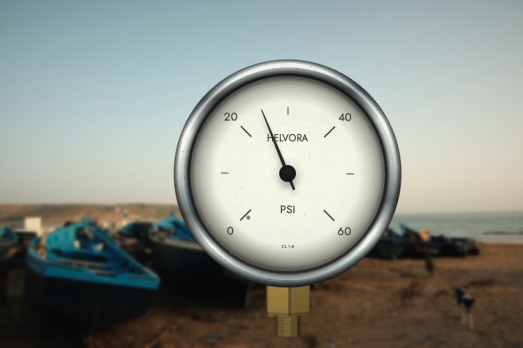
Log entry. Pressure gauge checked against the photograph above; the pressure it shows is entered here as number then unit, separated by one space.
25 psi
